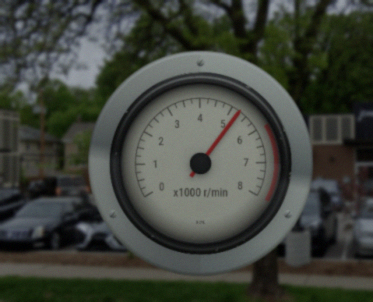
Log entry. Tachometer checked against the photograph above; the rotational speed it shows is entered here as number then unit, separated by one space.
5250 rpm
